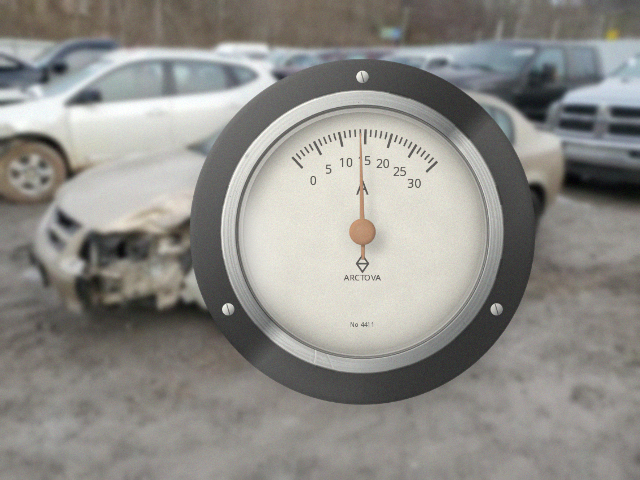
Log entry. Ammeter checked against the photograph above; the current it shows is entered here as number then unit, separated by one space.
14 A
